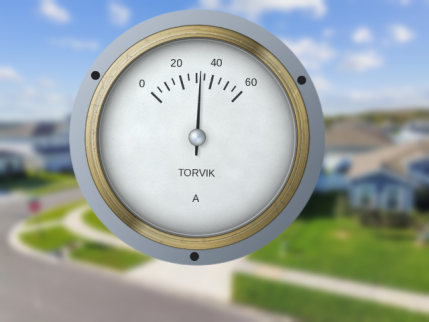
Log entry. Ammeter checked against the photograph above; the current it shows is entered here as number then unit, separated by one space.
32.5 A
